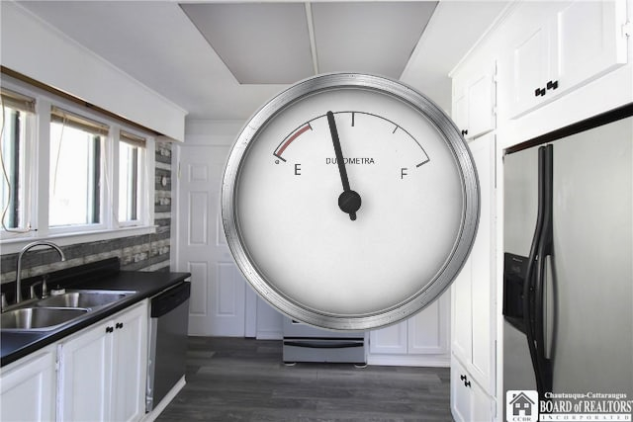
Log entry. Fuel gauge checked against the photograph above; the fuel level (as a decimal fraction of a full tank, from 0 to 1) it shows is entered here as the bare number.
0.375
